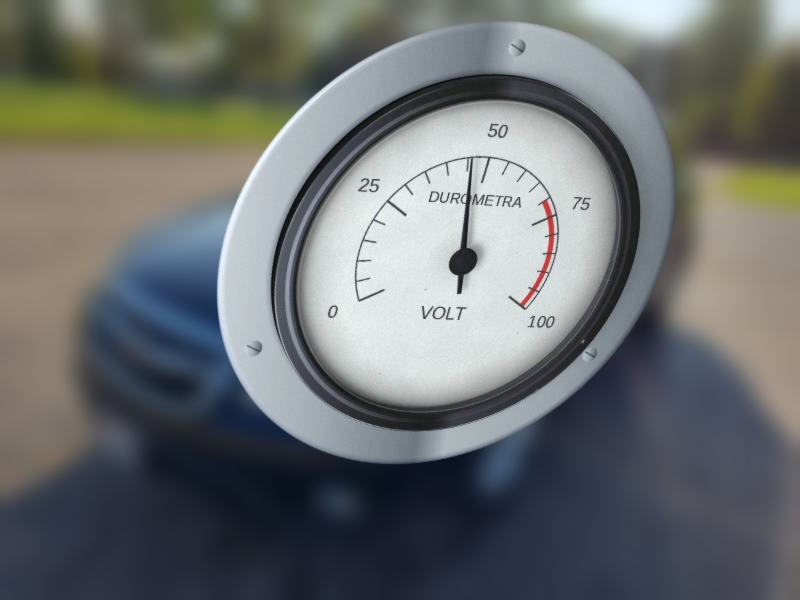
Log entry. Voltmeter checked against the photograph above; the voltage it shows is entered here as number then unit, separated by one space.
45 V
